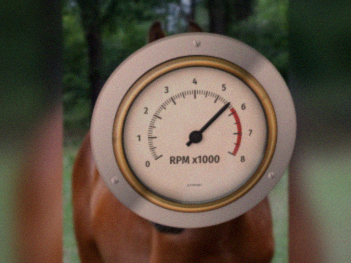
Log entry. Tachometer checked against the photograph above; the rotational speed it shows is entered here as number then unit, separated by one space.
5500 rpm
